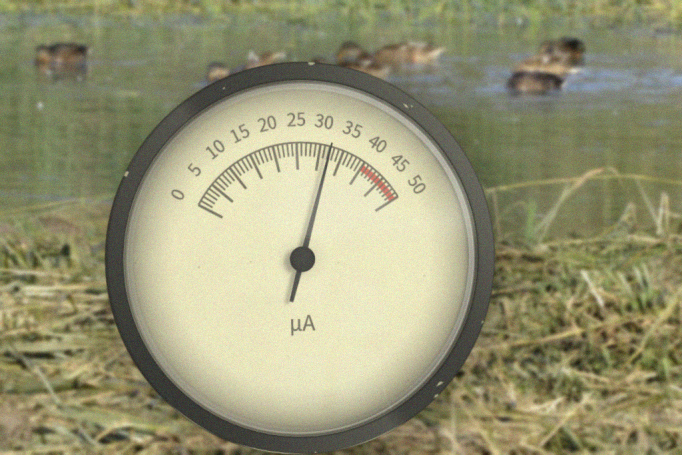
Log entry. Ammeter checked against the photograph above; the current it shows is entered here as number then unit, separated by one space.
32 µA
